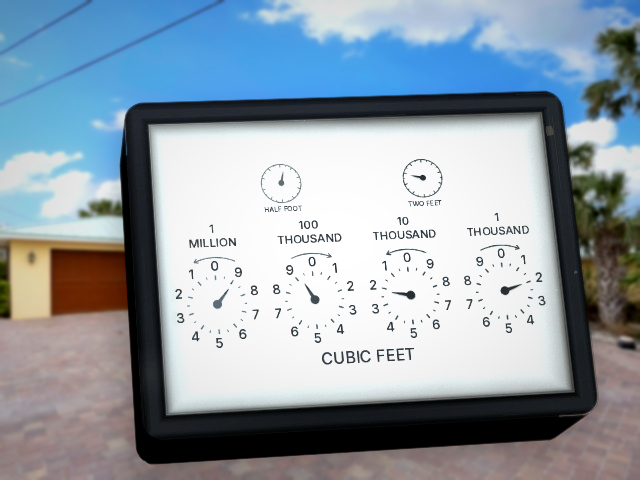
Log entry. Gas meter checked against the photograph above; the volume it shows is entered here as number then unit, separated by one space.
892200 ft³
